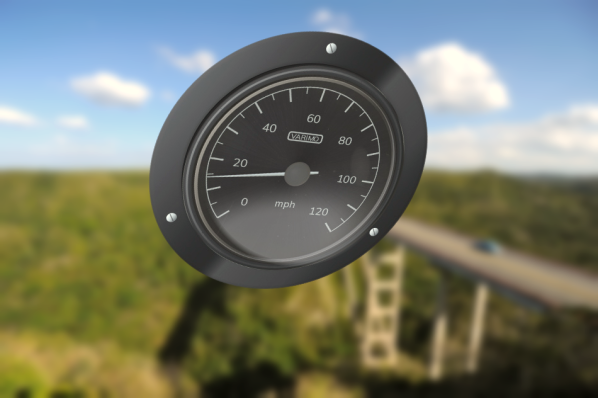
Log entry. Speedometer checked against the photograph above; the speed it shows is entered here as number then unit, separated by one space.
15 mph
